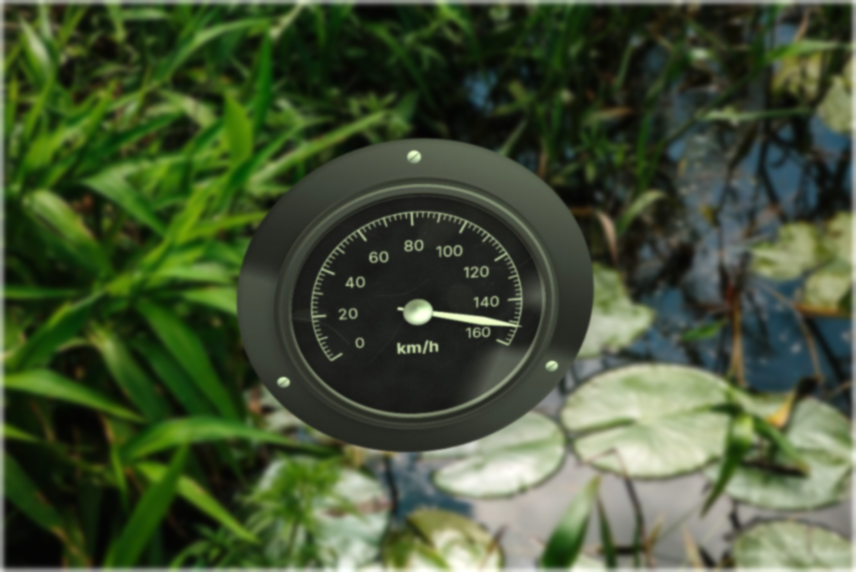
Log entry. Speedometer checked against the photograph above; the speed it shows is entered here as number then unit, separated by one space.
150 km/h
